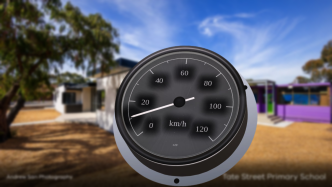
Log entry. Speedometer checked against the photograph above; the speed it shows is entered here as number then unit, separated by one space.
10 km/h
